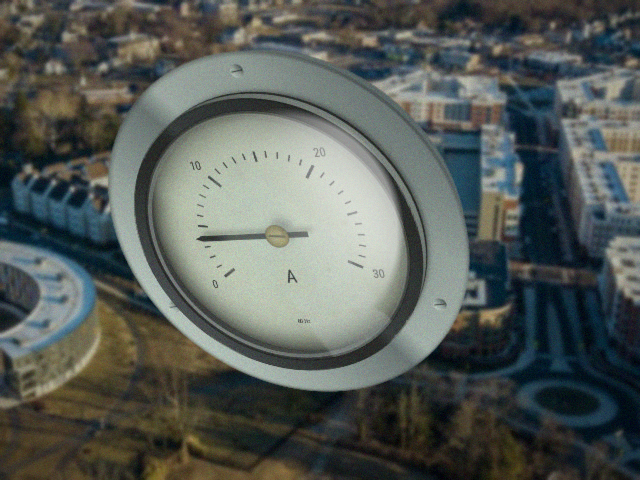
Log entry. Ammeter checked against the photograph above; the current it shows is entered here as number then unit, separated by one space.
4 A
